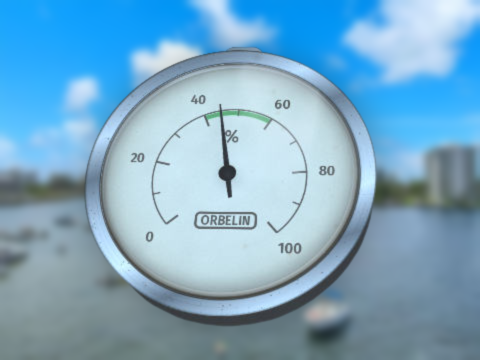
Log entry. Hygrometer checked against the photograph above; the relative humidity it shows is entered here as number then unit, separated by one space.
45 %
